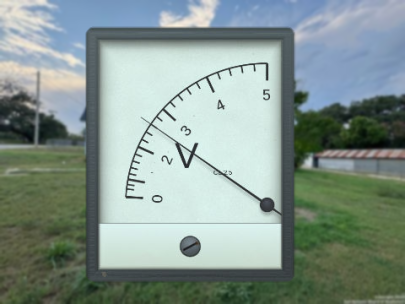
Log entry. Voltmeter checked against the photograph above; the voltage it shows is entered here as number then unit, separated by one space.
2.6 V
